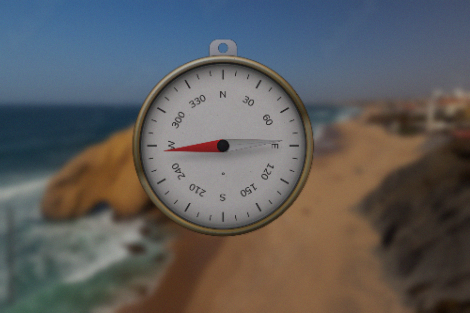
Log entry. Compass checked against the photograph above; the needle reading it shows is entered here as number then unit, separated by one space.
265 °
